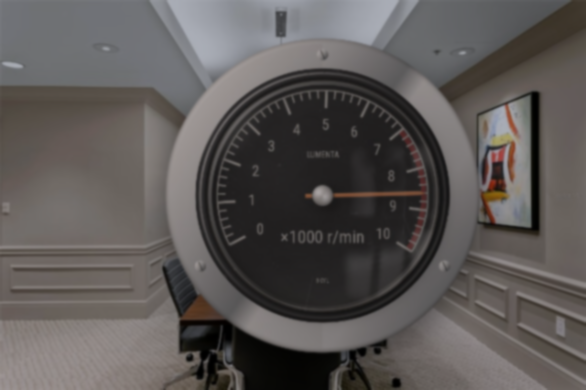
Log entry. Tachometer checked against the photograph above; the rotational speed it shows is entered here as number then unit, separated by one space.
8600 rpm
